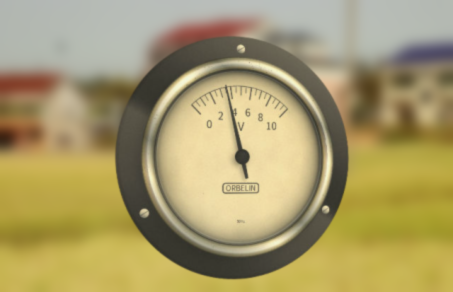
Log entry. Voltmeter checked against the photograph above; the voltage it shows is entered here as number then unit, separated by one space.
3.5 V
